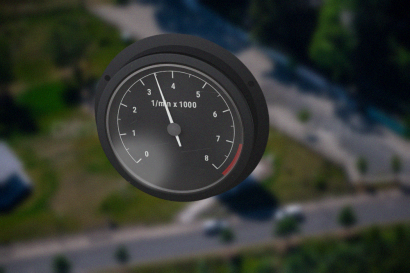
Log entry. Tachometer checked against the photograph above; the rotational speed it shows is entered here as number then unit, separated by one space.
3500 rpm
